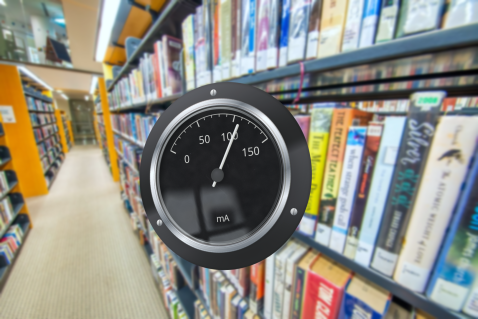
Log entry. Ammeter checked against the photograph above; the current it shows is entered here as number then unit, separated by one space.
110 mA
